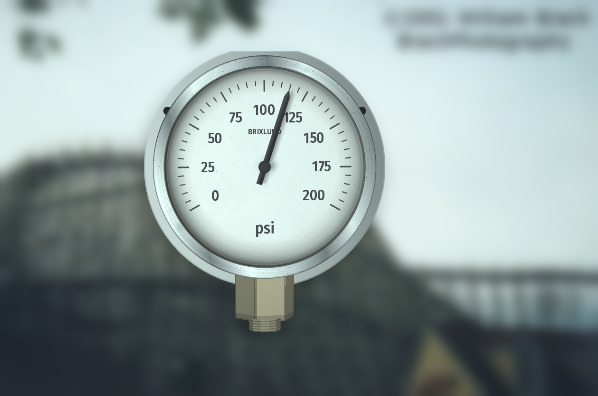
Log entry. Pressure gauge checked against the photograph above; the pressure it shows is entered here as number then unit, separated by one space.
115 psi
